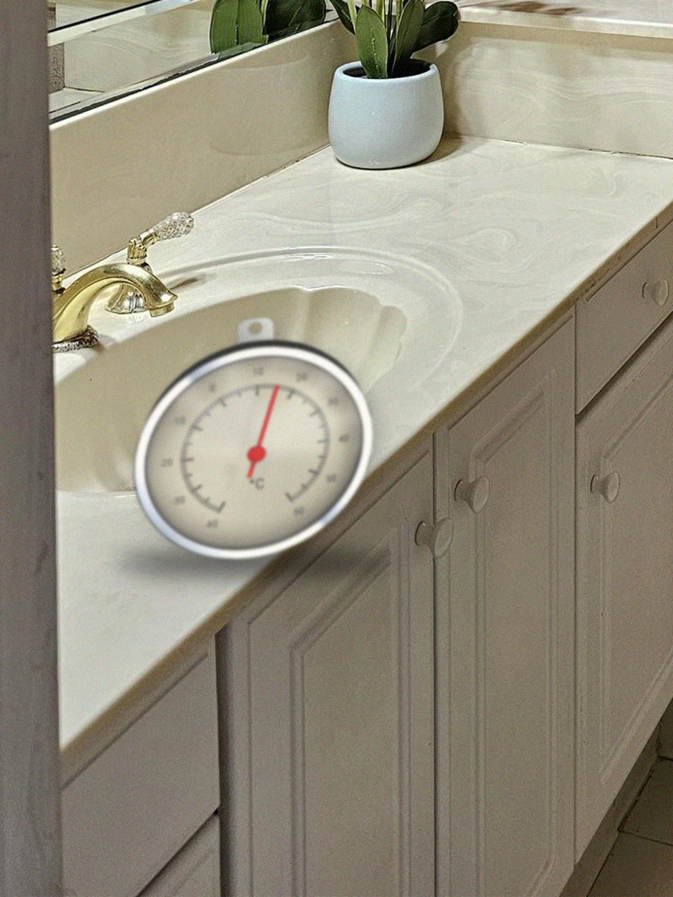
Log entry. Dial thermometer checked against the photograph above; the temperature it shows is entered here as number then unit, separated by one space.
15 °C
